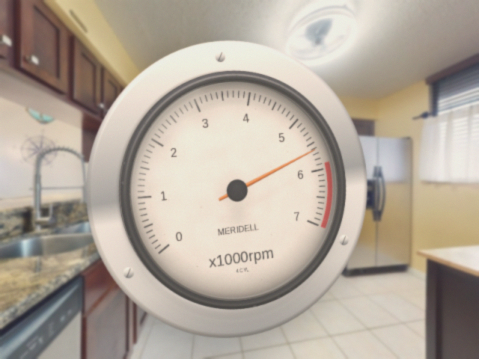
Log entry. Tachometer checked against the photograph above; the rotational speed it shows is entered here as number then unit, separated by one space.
5600 rpm
